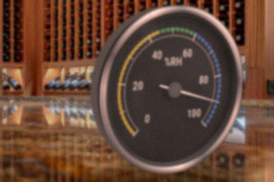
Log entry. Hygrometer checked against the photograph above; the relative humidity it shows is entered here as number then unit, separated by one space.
90 %
